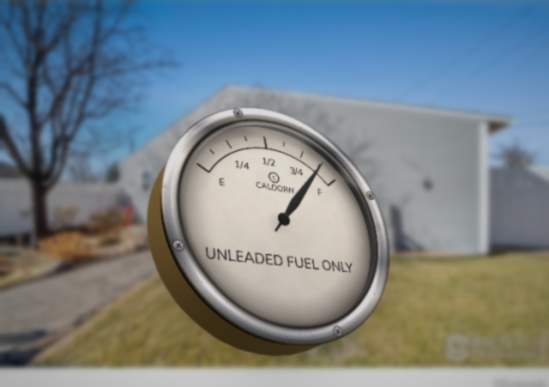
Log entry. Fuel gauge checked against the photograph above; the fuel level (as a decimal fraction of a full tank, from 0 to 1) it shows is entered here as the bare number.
0.875
